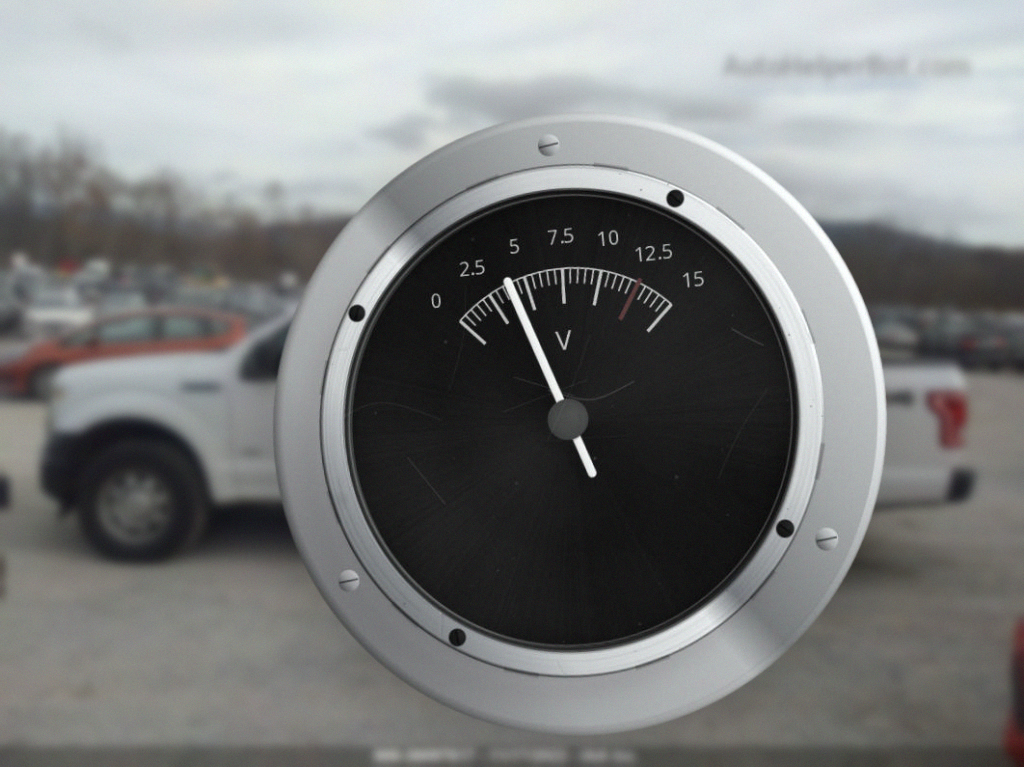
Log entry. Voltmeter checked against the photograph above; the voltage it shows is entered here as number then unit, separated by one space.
4 V
